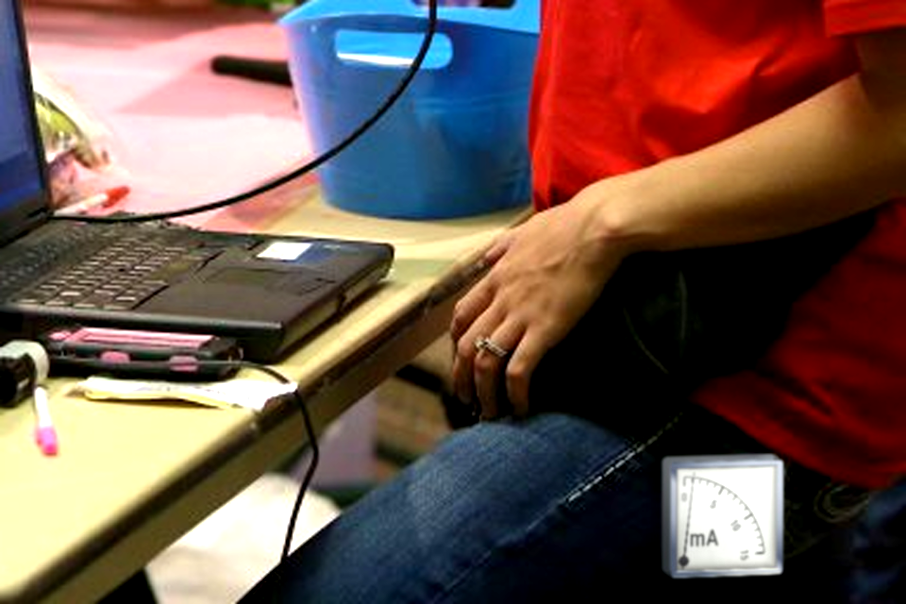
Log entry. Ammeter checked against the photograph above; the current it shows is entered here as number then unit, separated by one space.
1 mA
